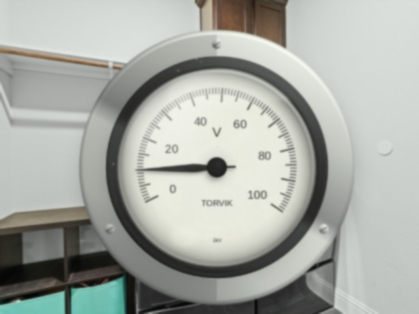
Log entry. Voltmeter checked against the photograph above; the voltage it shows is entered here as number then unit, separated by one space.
10 V
